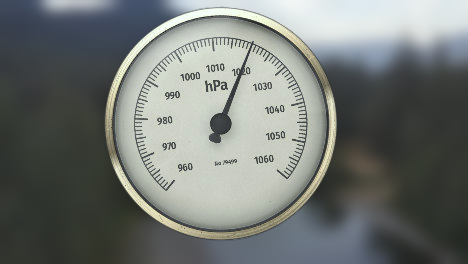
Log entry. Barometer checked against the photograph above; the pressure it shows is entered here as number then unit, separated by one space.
1020 hPa
